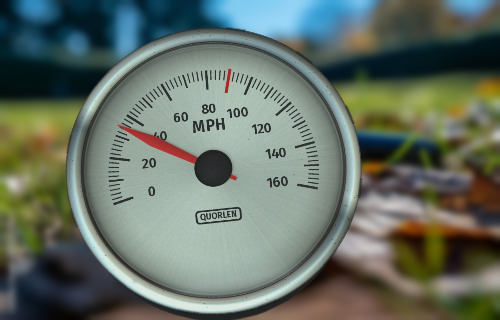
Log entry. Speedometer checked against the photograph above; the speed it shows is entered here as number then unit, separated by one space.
34 mph
